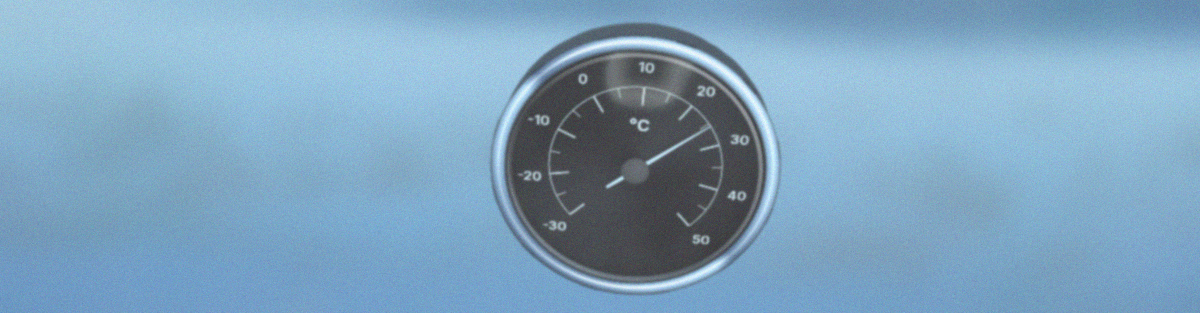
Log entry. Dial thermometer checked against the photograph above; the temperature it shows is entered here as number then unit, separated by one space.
25 °C
